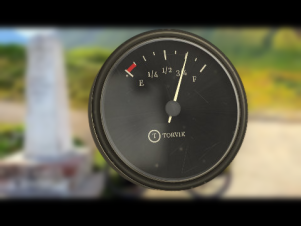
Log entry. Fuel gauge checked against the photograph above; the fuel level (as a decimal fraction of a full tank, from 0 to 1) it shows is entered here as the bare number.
0.75
